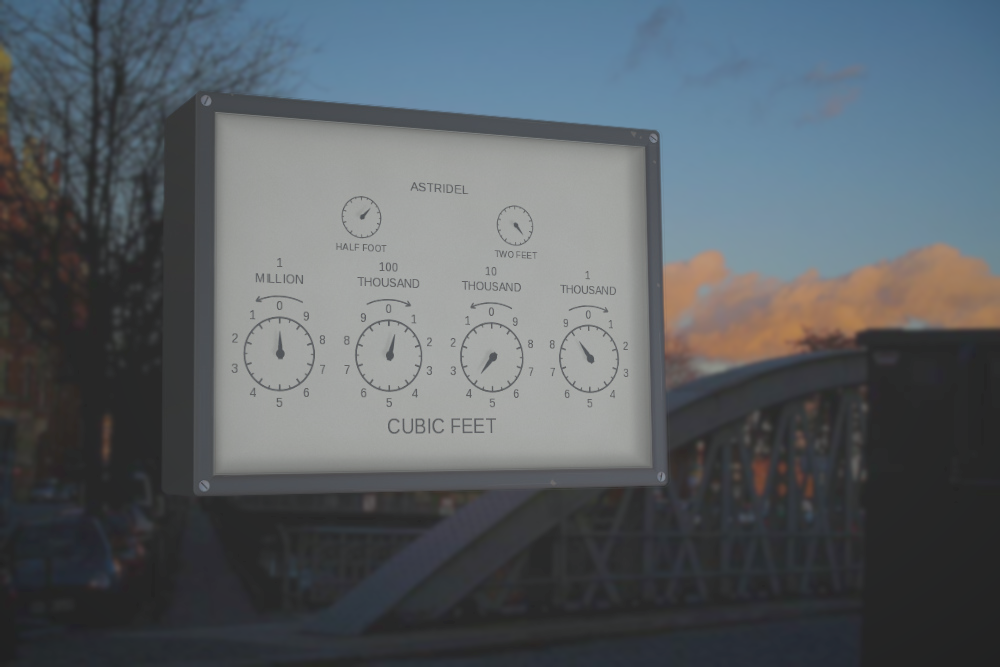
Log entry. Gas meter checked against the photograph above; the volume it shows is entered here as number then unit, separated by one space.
3900 ft³
